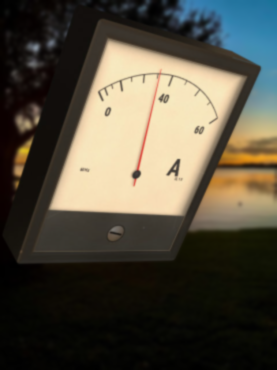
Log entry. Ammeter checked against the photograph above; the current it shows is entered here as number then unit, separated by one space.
35 A
